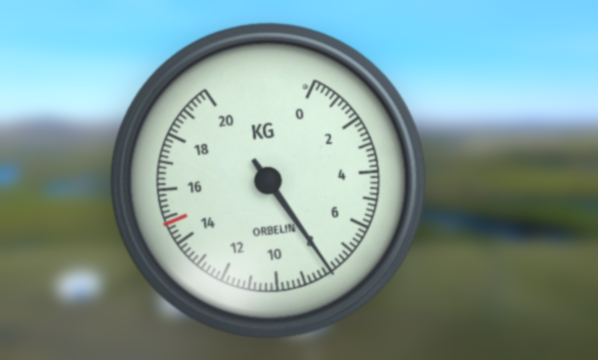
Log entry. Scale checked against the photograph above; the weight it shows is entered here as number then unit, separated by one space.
8 kg
